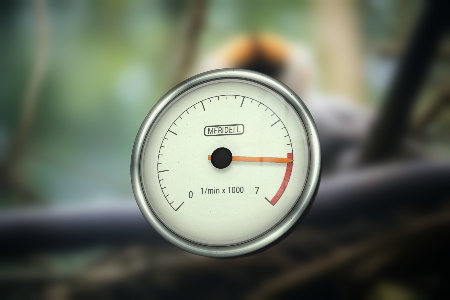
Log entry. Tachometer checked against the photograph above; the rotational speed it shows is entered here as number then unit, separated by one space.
6000 rpm
